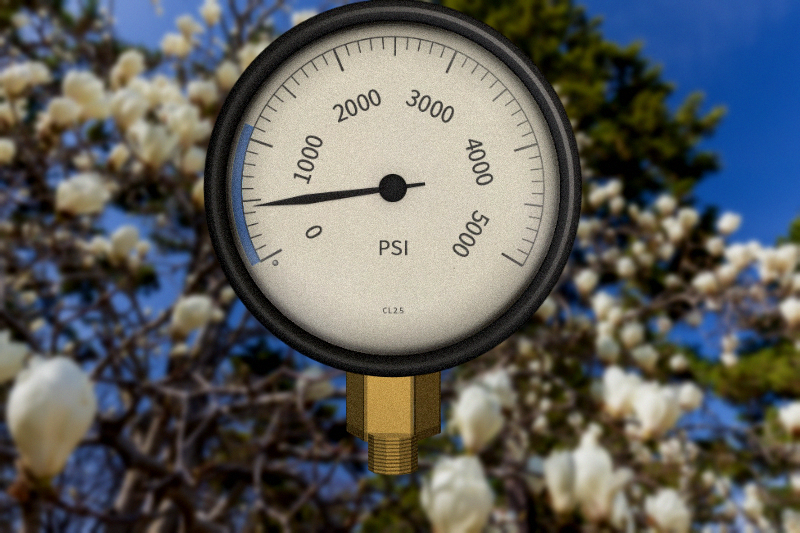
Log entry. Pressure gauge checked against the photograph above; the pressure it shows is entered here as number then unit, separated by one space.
450 psi
